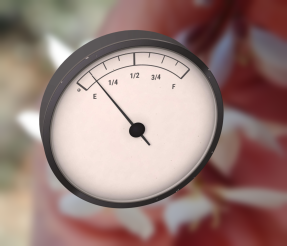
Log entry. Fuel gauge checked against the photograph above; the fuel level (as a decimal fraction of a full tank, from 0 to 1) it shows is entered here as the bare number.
0.125
